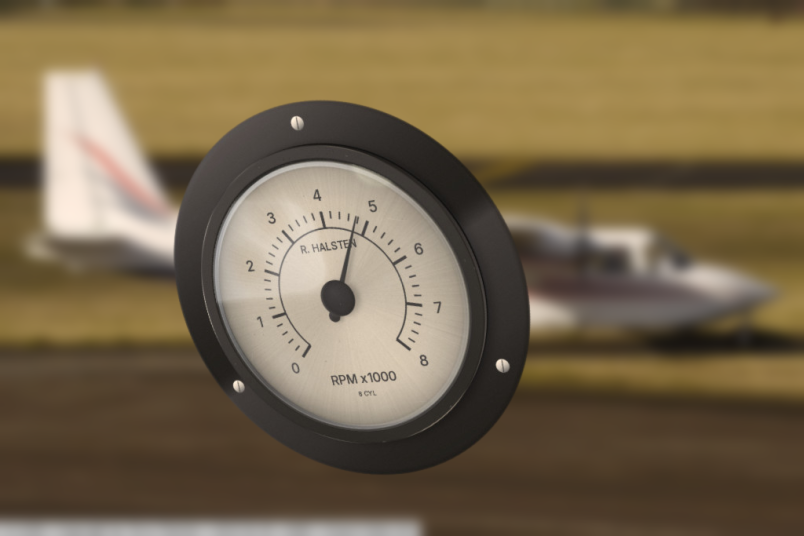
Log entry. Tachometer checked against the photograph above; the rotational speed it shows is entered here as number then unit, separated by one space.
4800 rpm
